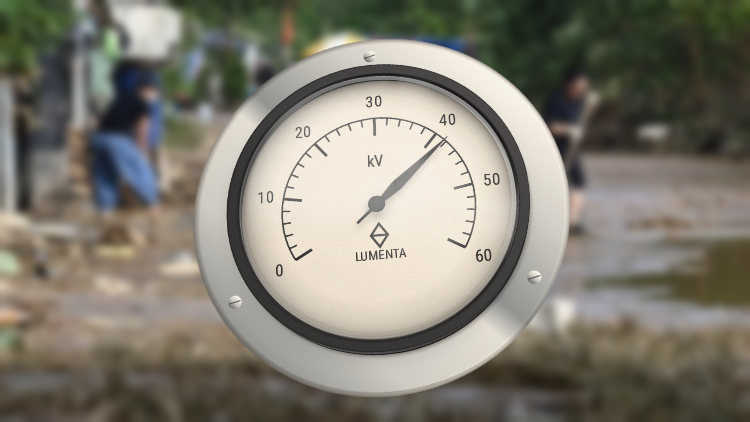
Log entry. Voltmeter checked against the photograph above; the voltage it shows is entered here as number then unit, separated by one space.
42 kV
